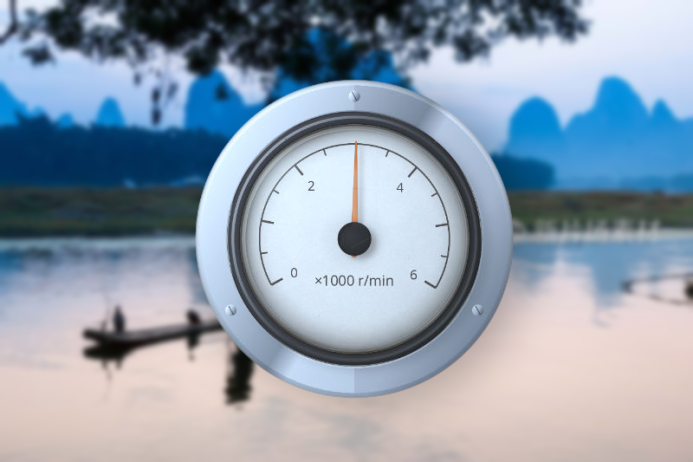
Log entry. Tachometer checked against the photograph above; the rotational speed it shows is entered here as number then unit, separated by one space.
3000 rpm
